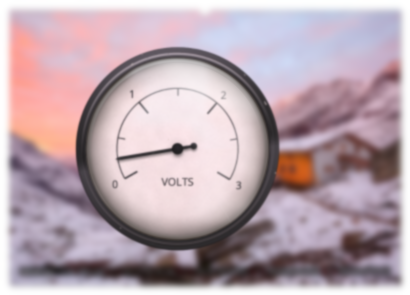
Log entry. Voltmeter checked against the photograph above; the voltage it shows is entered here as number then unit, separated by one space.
0.25 V
